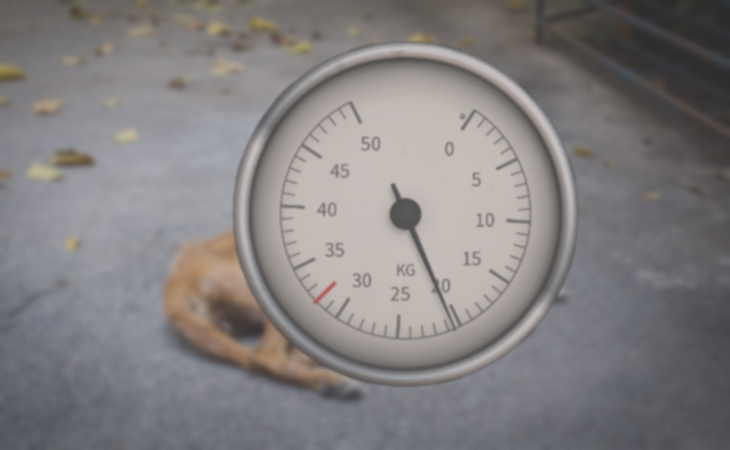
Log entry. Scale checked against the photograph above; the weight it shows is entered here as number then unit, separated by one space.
20.5 kg
